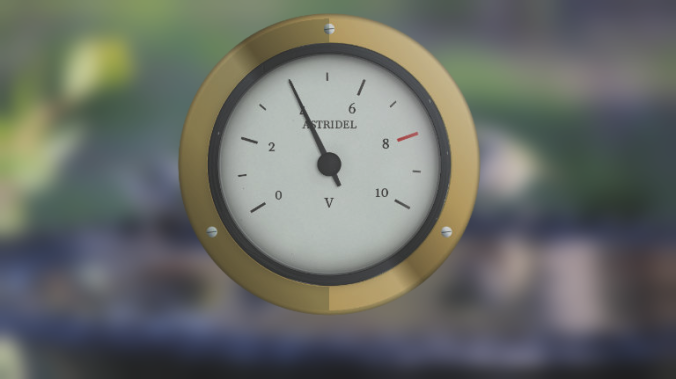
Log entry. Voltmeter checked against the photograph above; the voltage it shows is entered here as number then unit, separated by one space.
4 V
